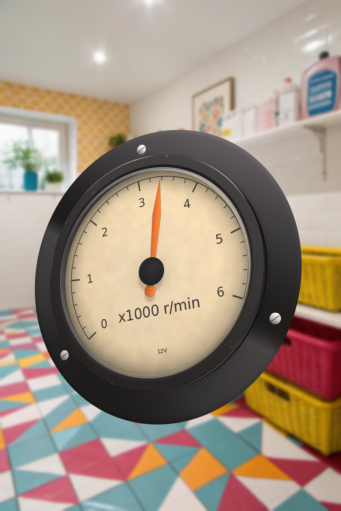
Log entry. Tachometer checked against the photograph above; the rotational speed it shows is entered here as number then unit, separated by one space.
3400 rpm
